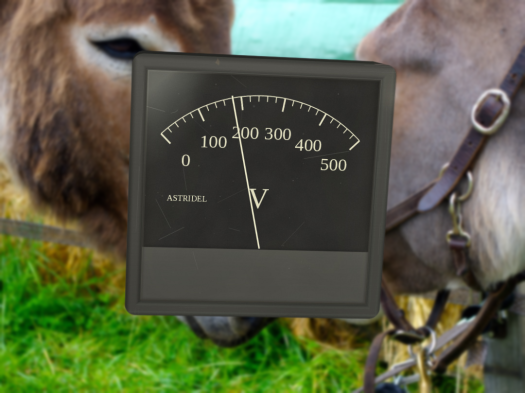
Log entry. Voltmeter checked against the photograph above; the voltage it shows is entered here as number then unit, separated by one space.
180 V
